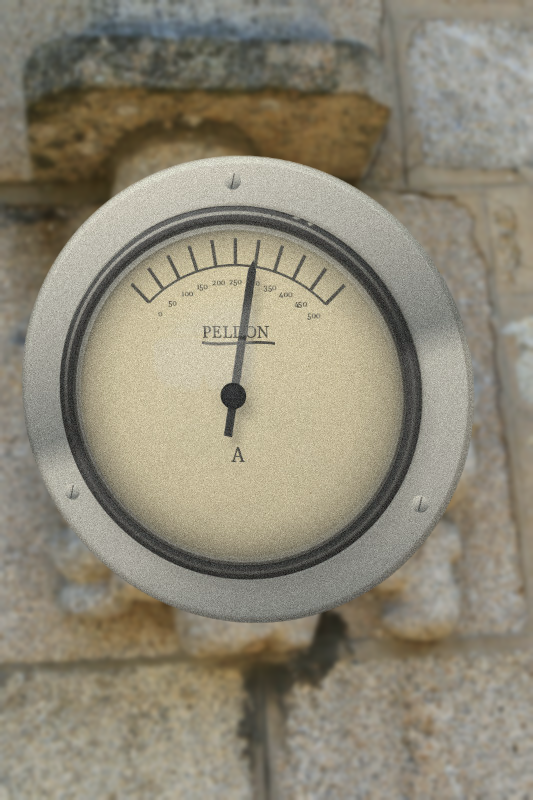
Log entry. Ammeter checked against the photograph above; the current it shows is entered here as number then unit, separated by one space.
300 A
